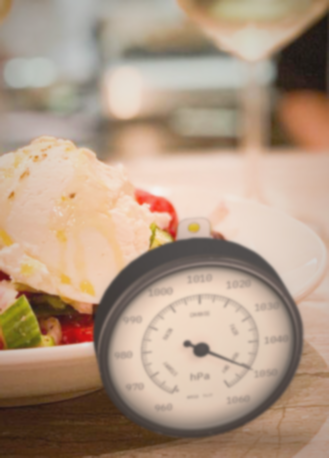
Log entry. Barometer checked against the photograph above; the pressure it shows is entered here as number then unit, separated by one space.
1050 hPa
